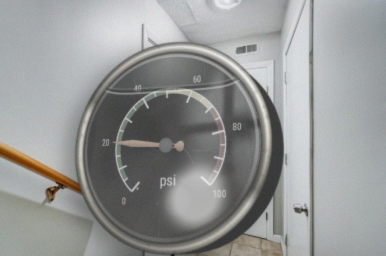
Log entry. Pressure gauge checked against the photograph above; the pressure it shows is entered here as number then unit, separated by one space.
20 psi
